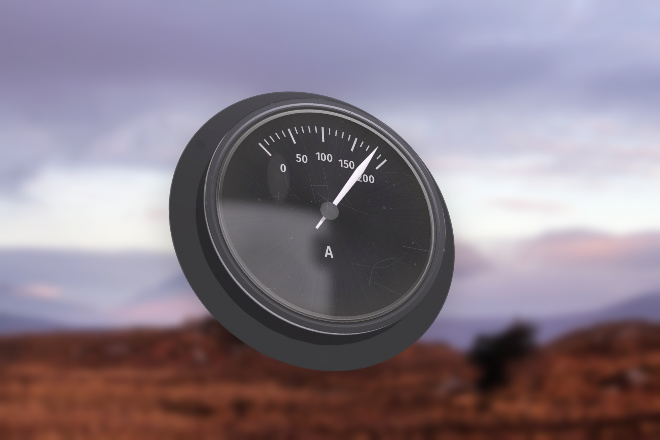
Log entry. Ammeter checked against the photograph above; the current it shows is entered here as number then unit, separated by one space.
180 A
